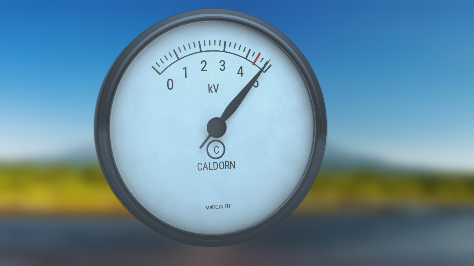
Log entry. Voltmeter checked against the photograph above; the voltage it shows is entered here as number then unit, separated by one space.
4.8 kV
